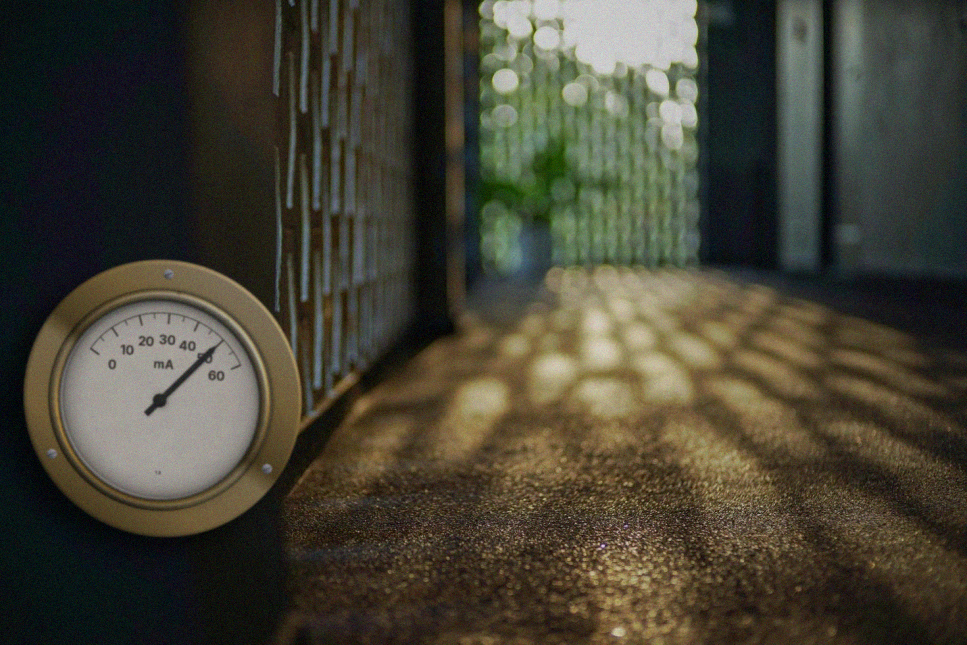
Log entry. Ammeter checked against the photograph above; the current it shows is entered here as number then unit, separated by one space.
50 mA
